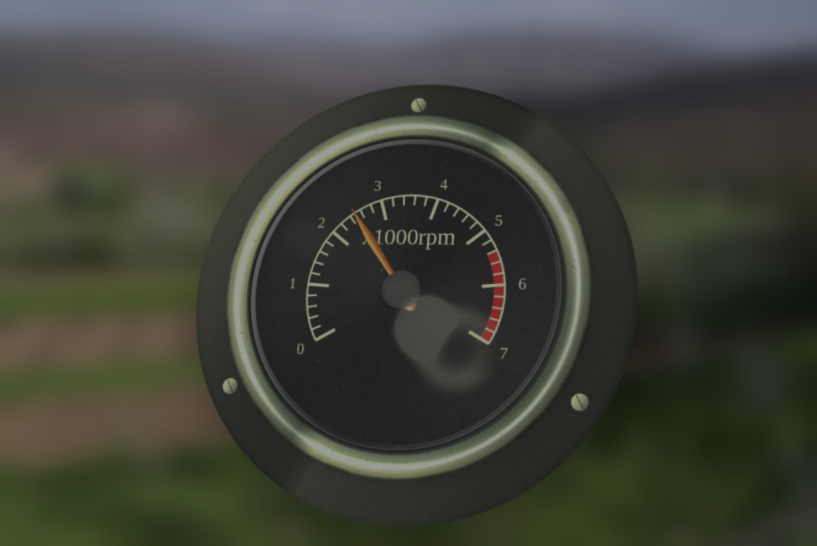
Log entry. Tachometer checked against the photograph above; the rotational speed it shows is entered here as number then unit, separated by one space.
2500 rpm
